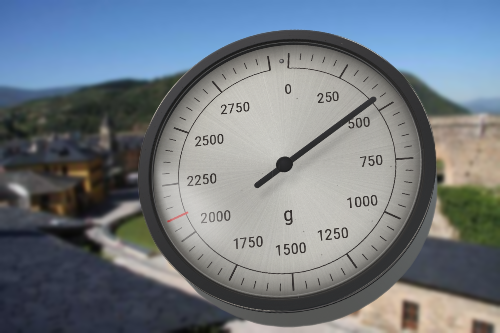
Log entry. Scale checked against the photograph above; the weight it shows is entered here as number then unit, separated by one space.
450 g
